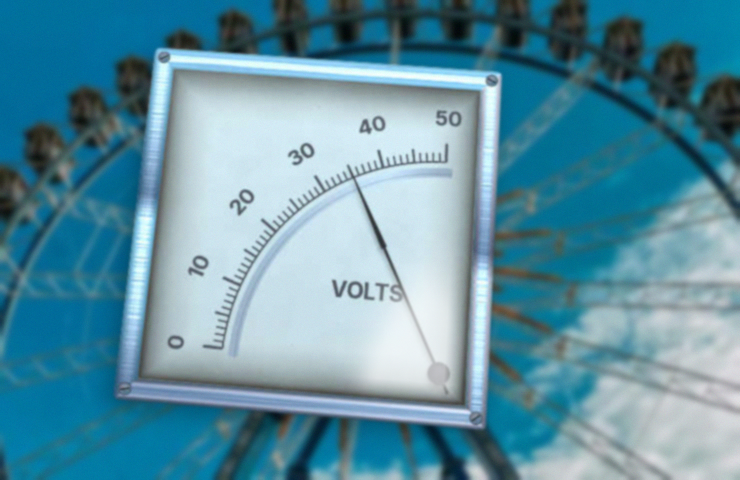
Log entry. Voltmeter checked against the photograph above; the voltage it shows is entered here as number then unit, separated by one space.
35 V
